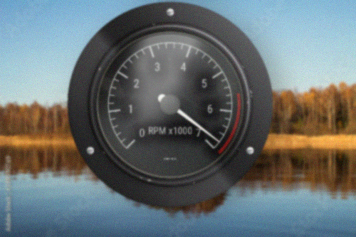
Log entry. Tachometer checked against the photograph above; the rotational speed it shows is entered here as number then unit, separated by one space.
6800 rpm
